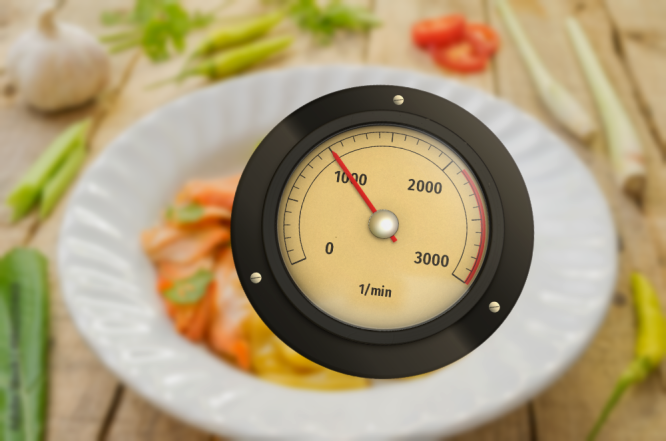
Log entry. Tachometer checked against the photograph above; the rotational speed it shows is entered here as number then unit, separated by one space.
1000 rpm
